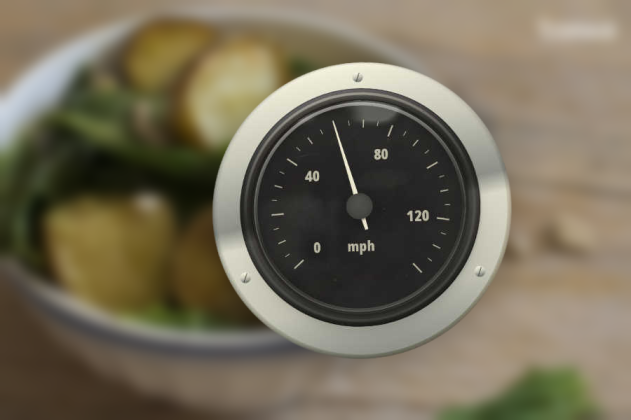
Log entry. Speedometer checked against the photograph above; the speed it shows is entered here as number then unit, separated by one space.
60 mph
